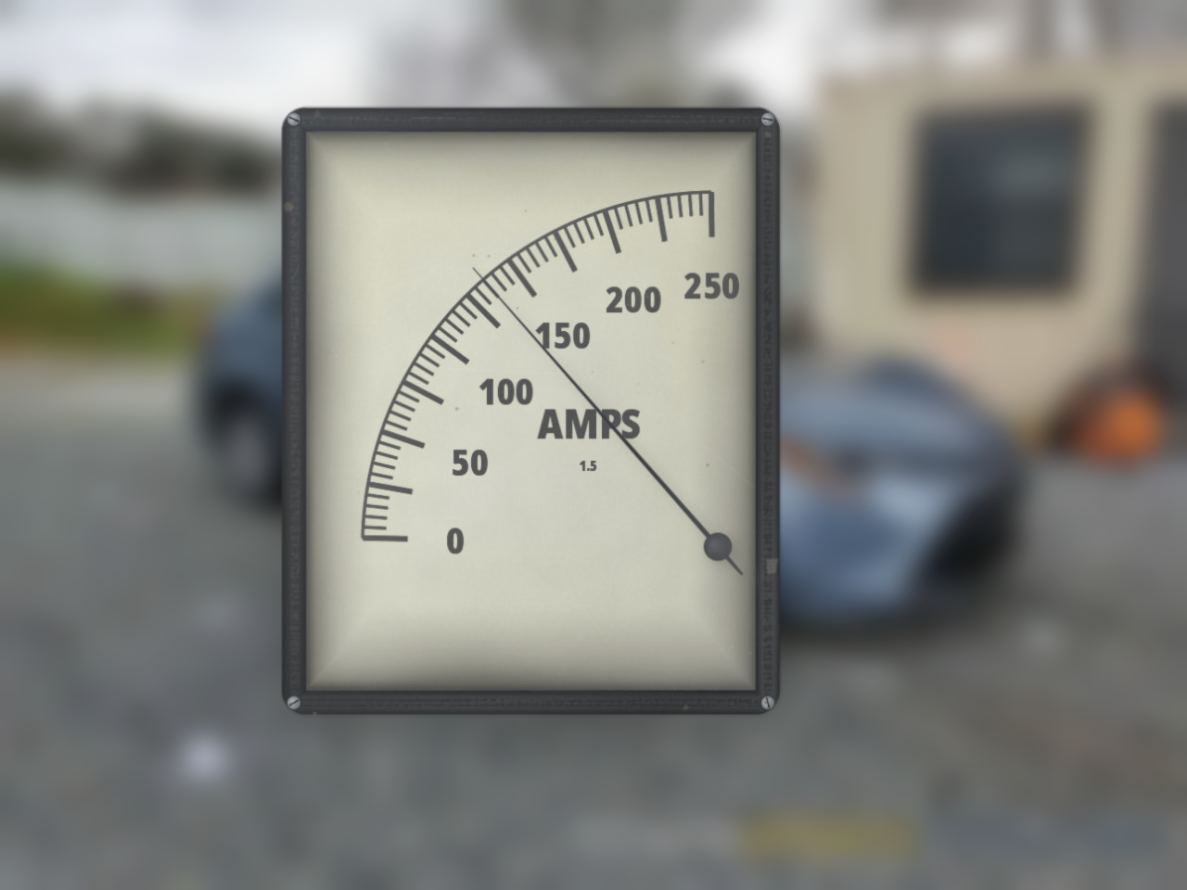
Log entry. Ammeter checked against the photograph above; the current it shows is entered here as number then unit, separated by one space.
135 A
